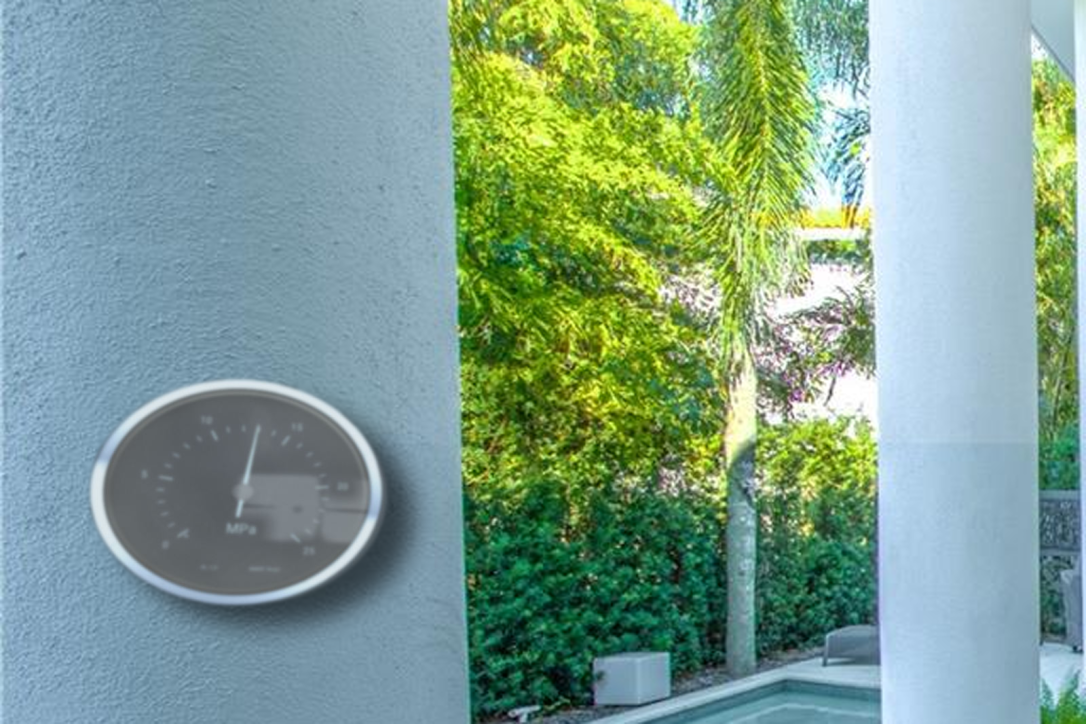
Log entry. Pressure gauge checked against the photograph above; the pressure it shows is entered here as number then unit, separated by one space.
13 MPa
